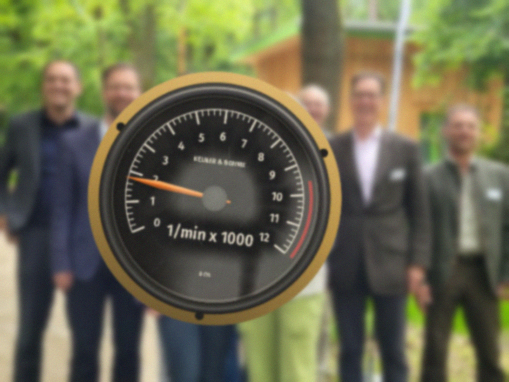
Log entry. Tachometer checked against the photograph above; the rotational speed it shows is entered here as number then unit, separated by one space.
1800 rpm
